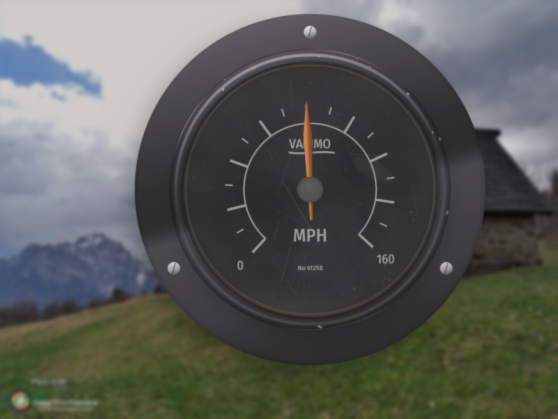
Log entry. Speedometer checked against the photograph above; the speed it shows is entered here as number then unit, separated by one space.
80 mph
